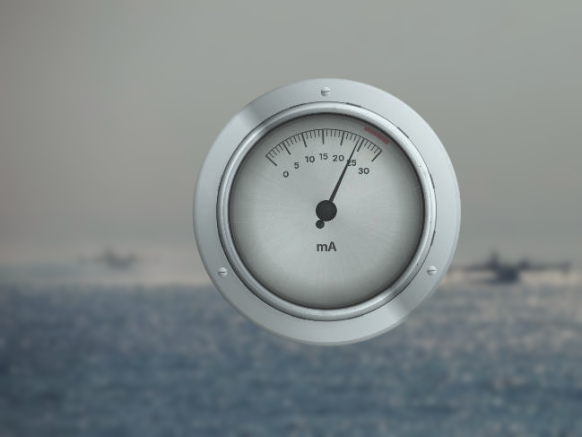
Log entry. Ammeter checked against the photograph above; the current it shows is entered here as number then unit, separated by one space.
24 mA
